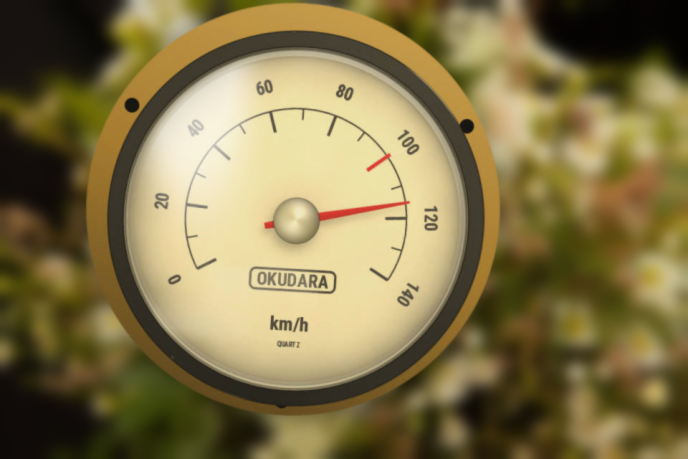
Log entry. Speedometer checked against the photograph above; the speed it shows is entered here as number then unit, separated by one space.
115 km/h
